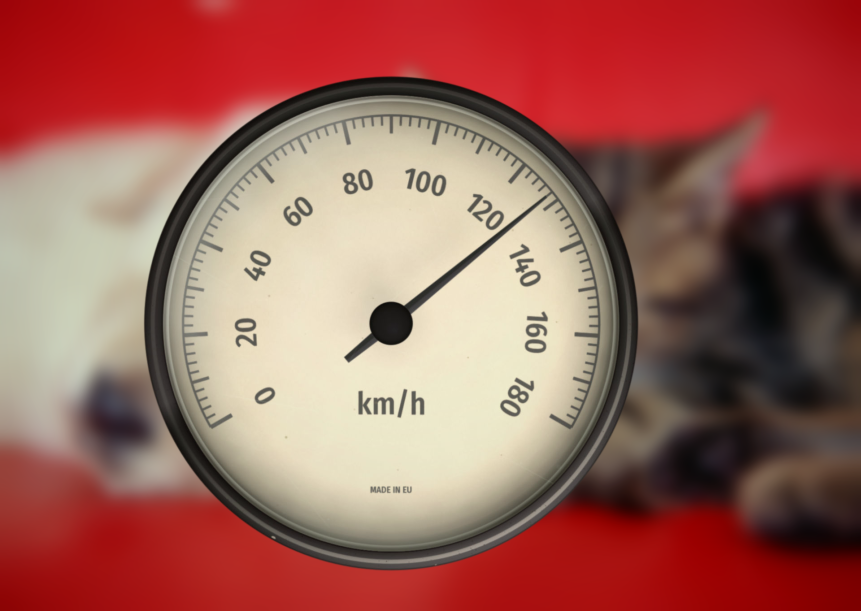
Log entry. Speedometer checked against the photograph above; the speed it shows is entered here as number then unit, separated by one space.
128 km/h
